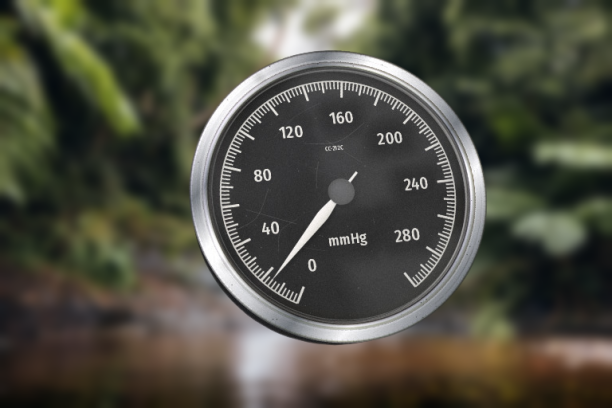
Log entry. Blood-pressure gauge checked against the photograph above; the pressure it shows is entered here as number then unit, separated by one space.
16 mmHg
